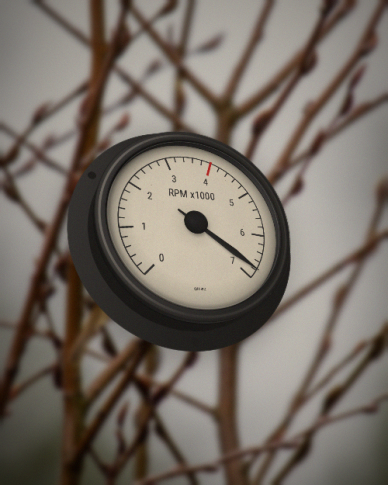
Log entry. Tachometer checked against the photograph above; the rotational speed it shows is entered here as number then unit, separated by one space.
6800 rpm
